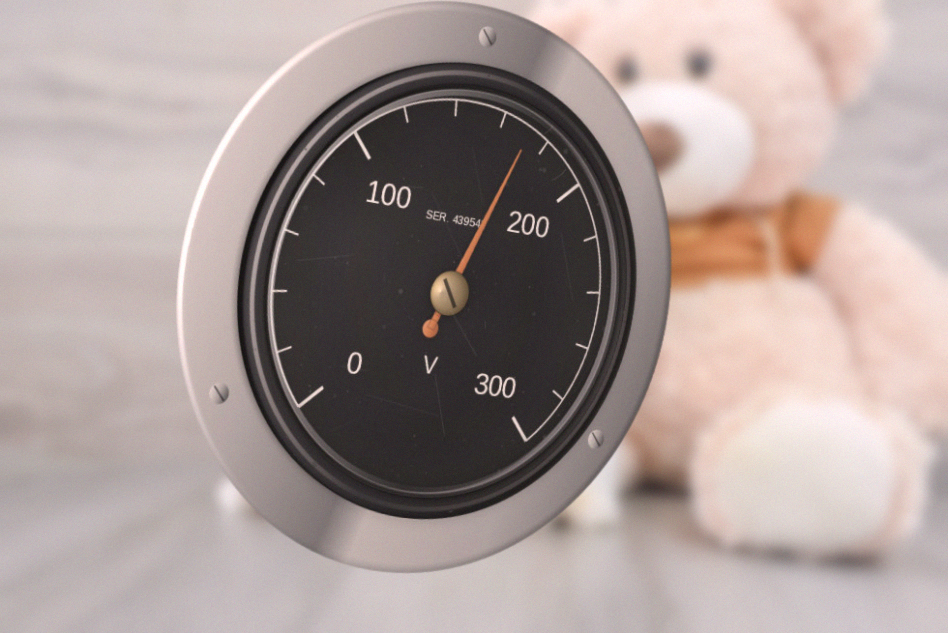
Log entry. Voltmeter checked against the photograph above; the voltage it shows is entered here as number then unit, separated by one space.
170 V
